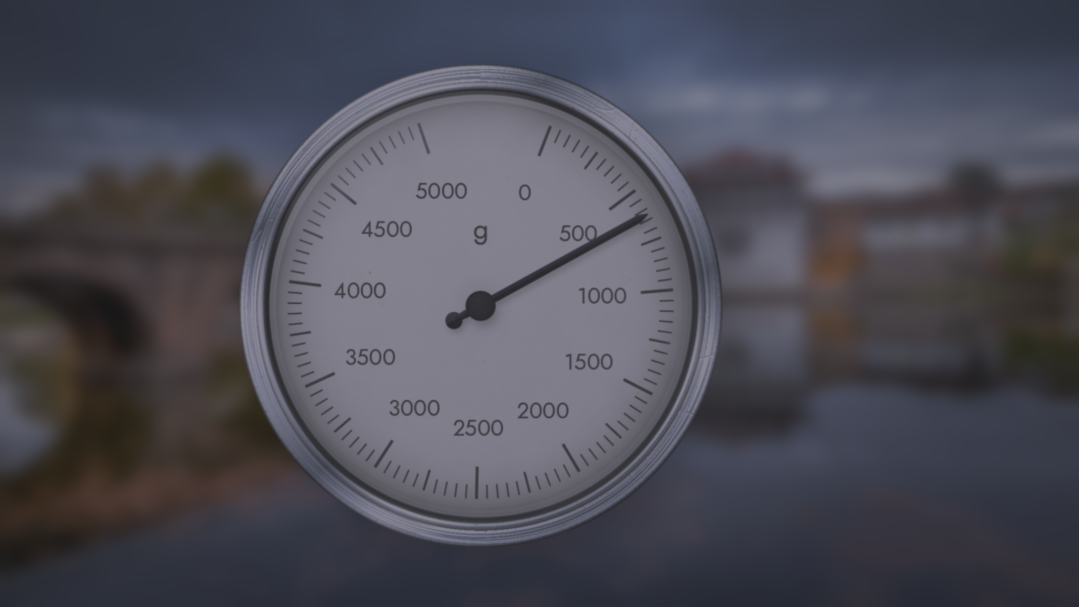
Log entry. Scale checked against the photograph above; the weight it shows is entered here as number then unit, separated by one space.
625 g
